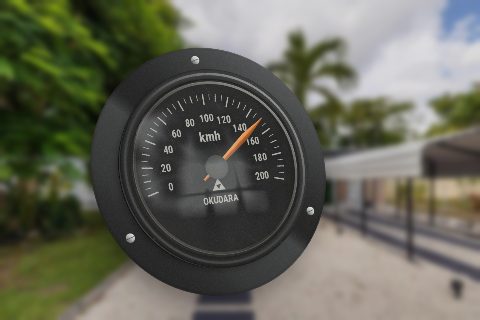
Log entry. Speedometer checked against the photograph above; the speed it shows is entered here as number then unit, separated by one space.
150 km/h
